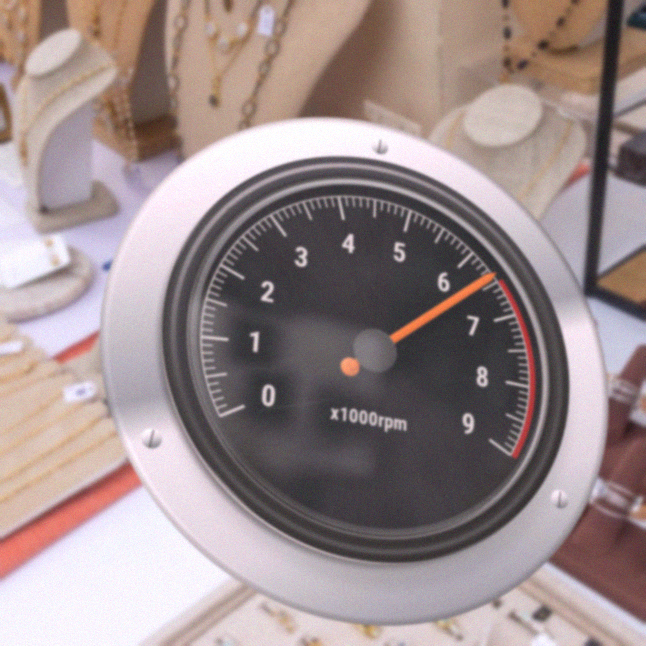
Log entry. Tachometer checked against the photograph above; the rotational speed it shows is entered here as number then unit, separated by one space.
6400 rpm
